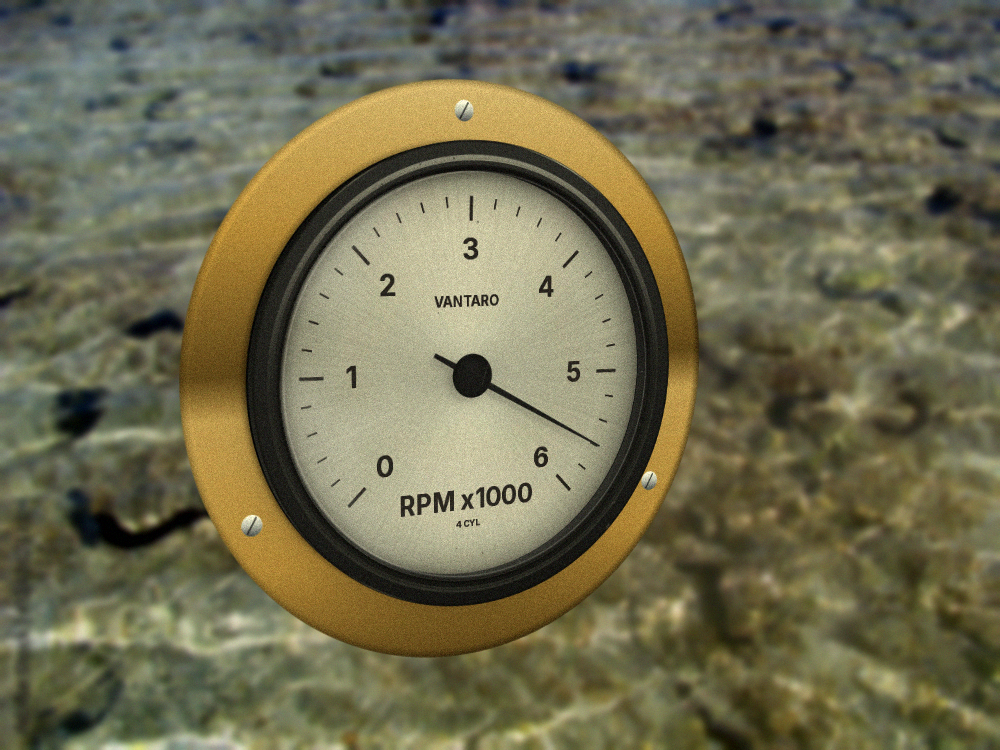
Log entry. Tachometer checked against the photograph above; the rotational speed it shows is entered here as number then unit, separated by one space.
5600 rpm
